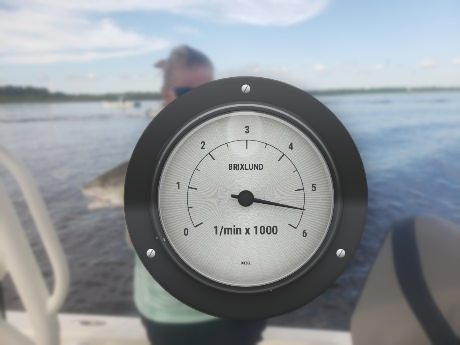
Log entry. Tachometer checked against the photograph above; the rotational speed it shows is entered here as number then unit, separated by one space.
5500 rpm
